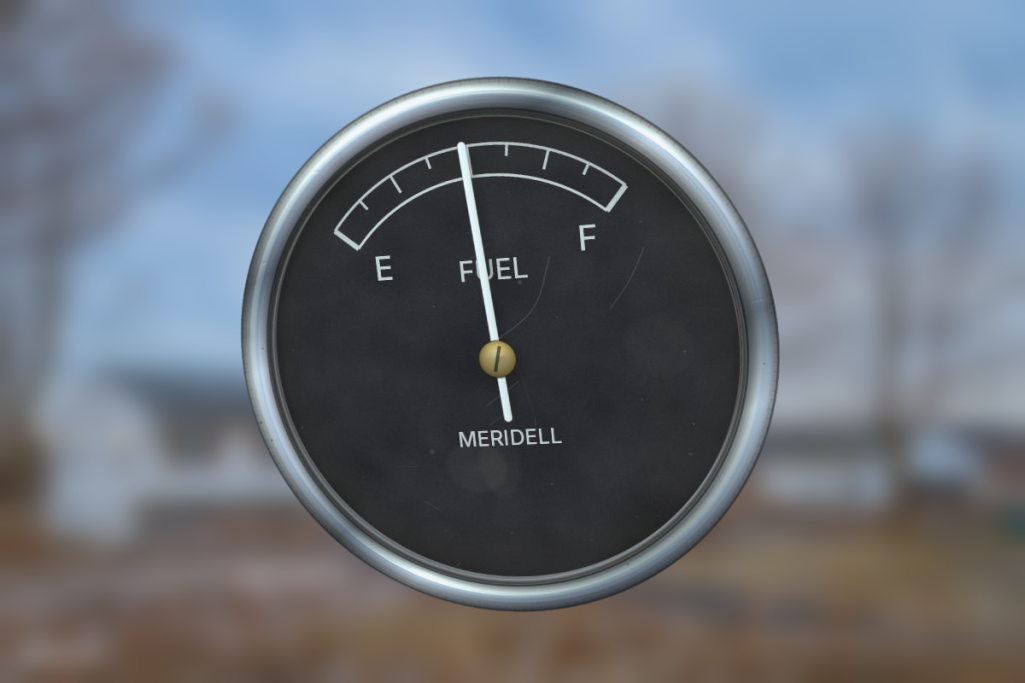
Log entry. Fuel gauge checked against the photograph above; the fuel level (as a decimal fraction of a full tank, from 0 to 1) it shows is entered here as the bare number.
0.5
